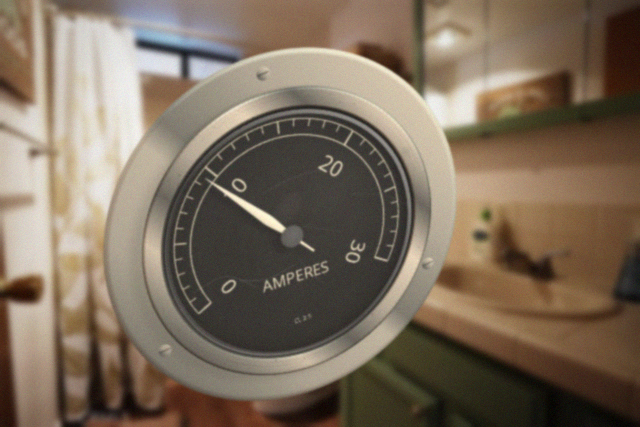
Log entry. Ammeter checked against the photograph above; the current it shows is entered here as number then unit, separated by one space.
9.5 A
